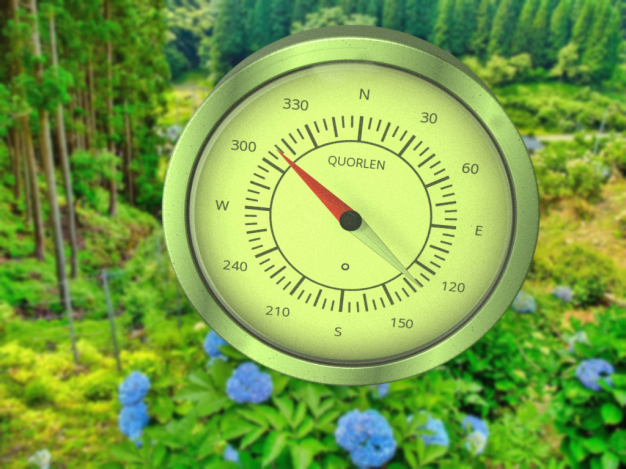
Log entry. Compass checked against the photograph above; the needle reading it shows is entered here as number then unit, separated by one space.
310 °
